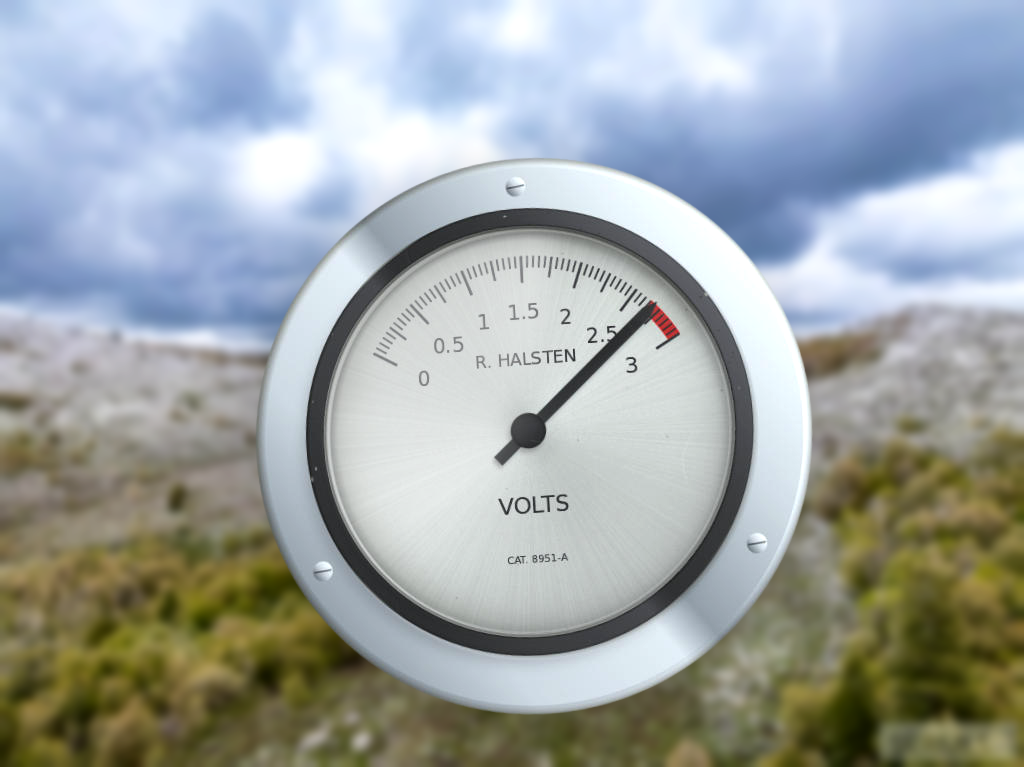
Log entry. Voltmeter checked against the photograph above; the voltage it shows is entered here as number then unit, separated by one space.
2.7 V
